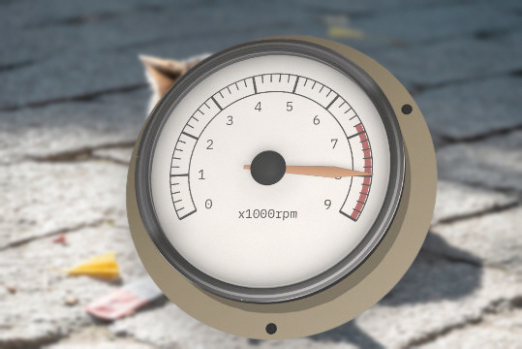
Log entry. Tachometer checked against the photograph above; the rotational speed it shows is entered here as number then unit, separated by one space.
8000 rpm
